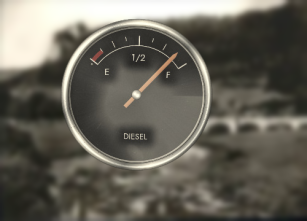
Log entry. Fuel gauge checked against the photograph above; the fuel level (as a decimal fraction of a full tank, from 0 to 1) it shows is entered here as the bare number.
0.875
